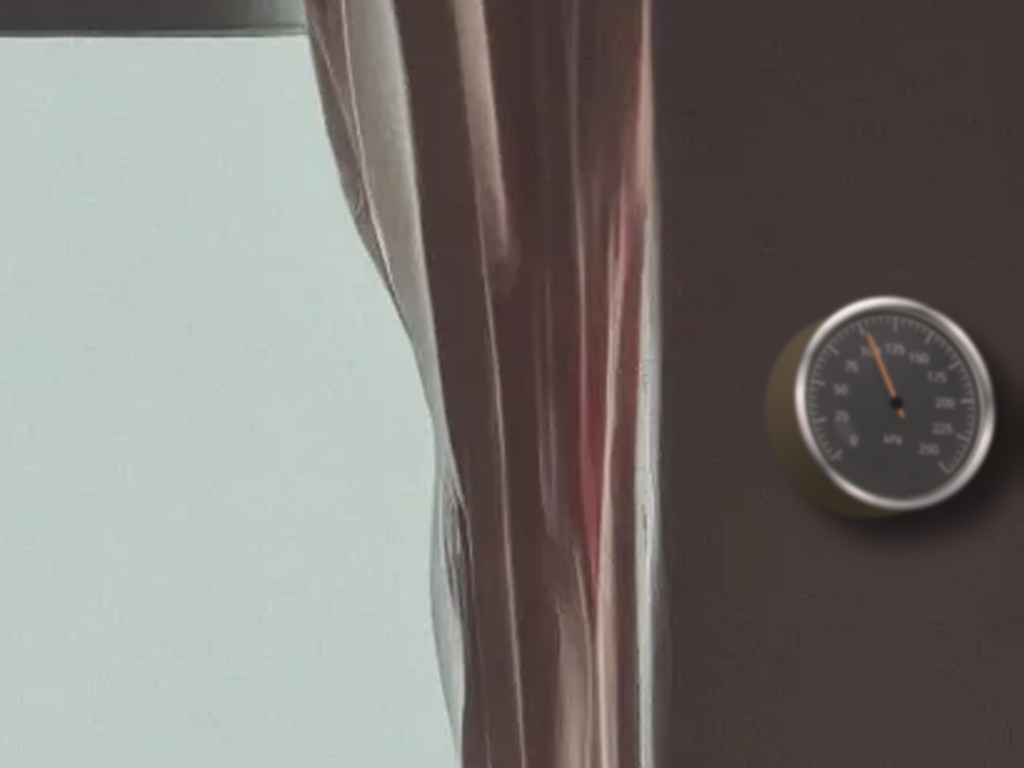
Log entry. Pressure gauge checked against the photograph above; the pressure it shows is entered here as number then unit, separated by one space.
100 kPa
